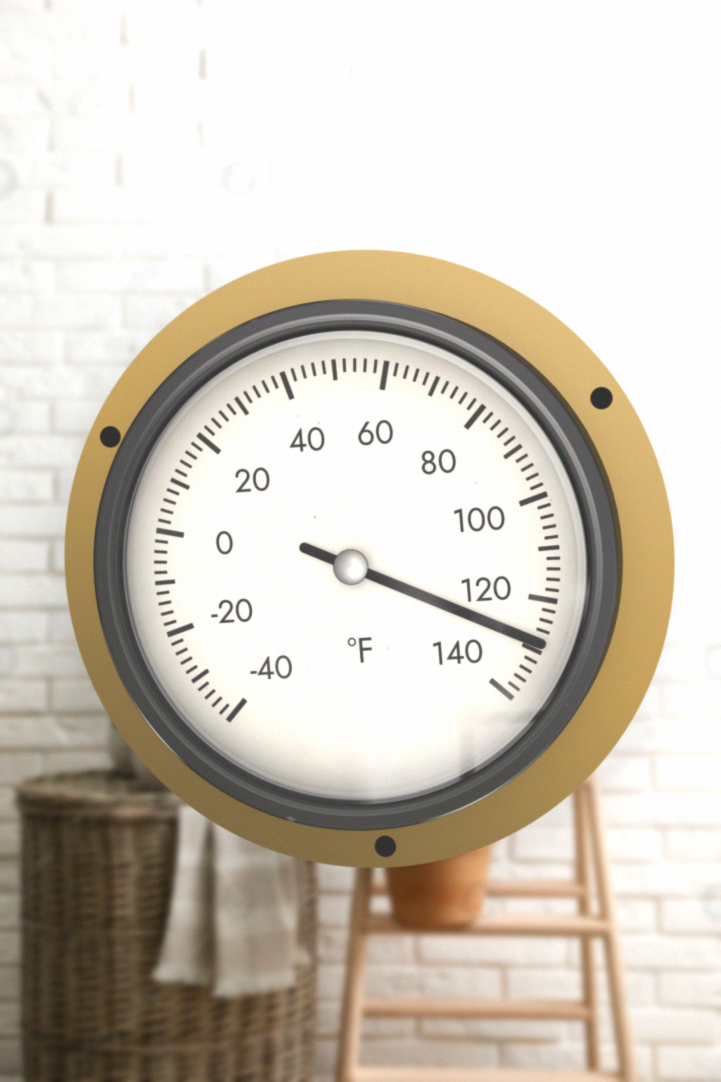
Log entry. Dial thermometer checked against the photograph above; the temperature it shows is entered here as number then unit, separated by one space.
128 °F
